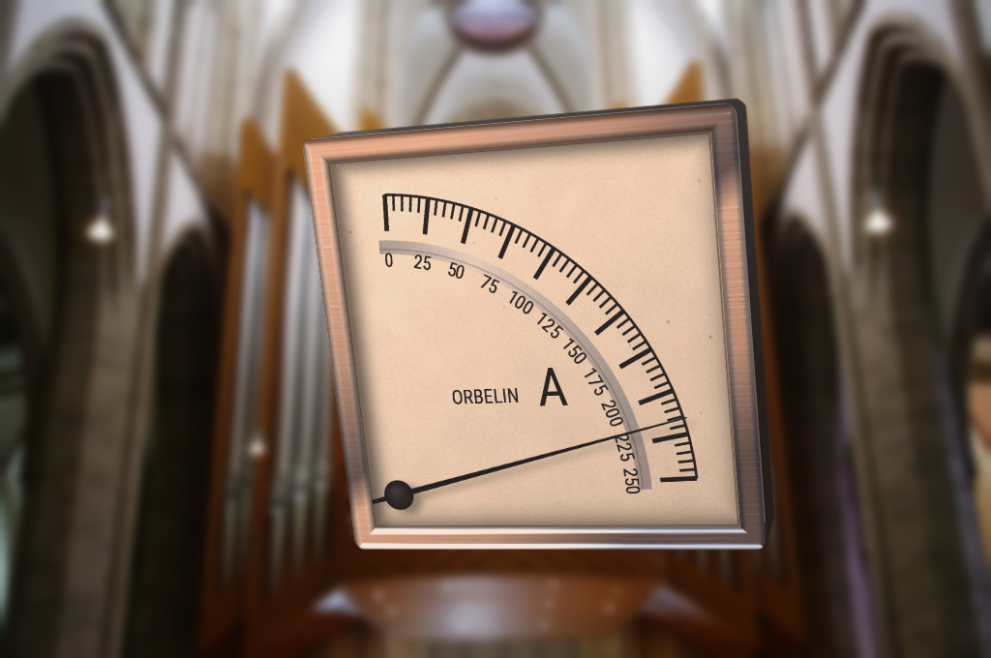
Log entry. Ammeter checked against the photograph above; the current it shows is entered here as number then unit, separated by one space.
215 A
